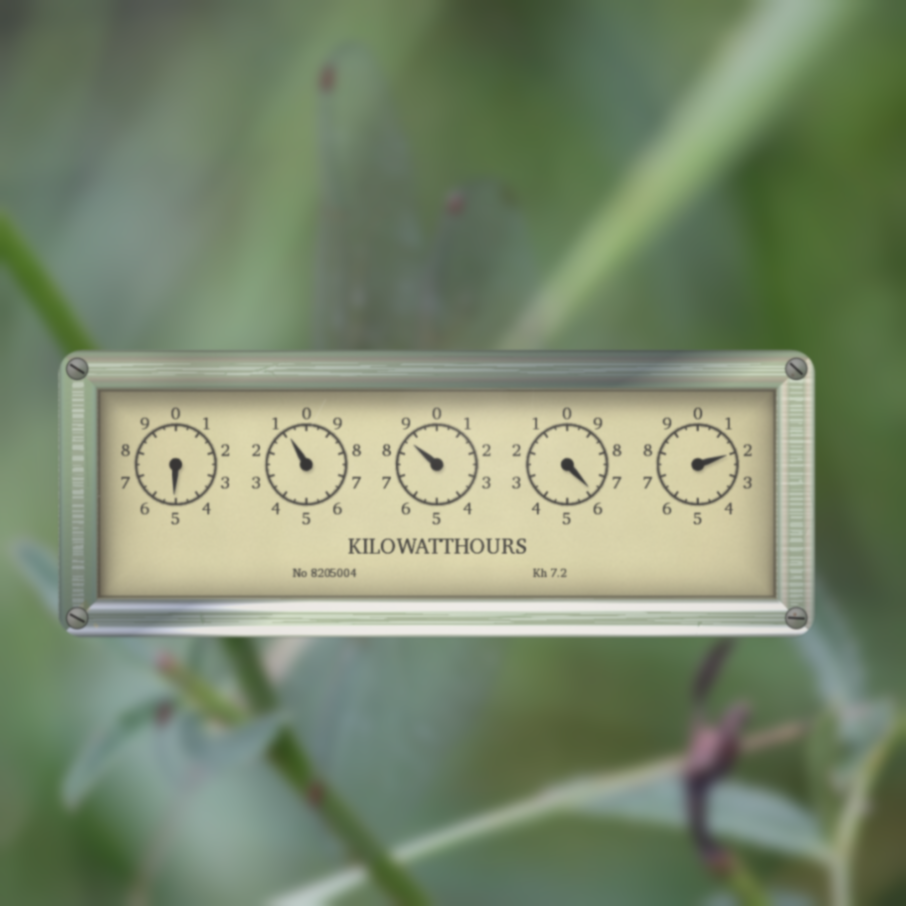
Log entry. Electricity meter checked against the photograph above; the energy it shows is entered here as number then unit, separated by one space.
50862 kWh
